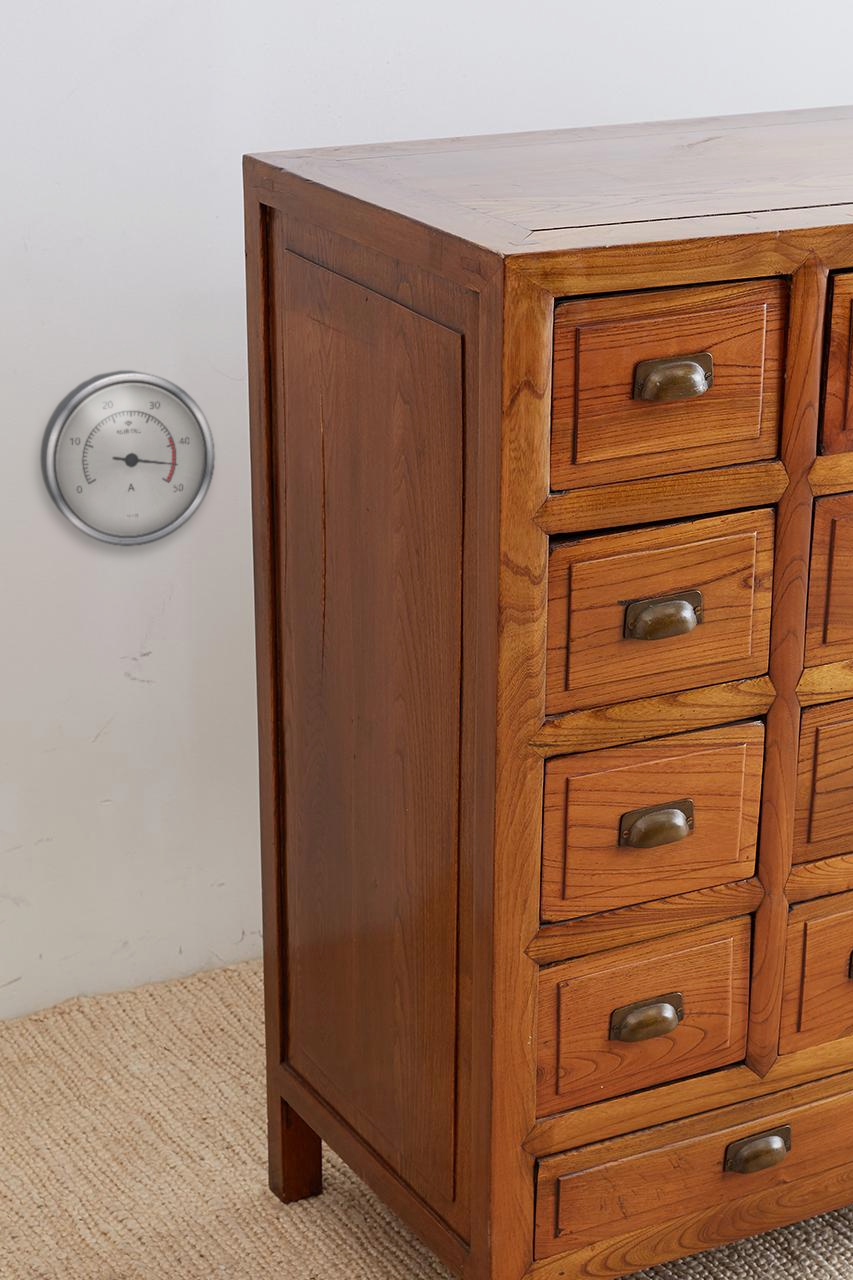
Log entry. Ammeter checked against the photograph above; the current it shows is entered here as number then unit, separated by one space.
45 A
